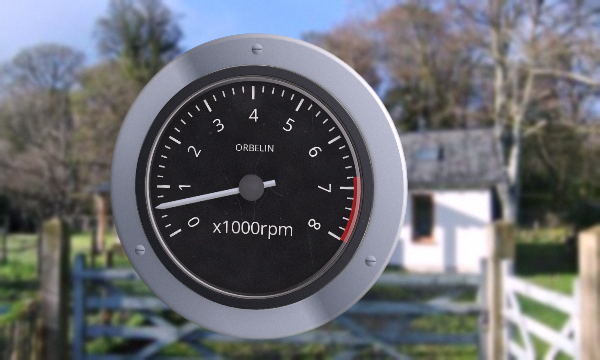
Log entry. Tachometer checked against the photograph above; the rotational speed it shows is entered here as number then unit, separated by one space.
600 rpm
